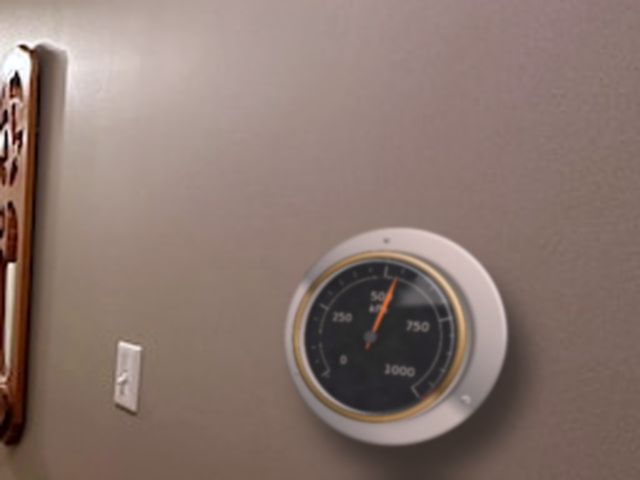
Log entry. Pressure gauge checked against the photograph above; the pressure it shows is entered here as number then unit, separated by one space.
550 kPa
